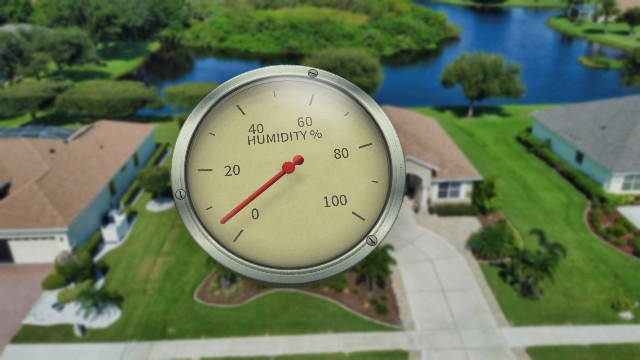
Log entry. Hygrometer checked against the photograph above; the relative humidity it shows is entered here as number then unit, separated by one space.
5 %
